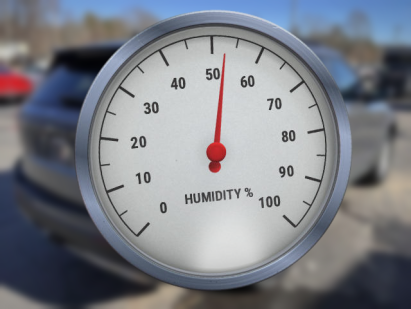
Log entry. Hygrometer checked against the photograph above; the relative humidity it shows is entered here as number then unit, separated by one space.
52.5 %
